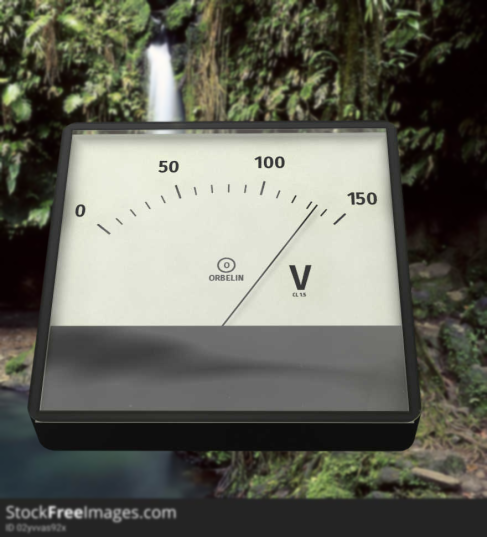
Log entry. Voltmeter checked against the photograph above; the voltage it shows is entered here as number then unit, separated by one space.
135 V
